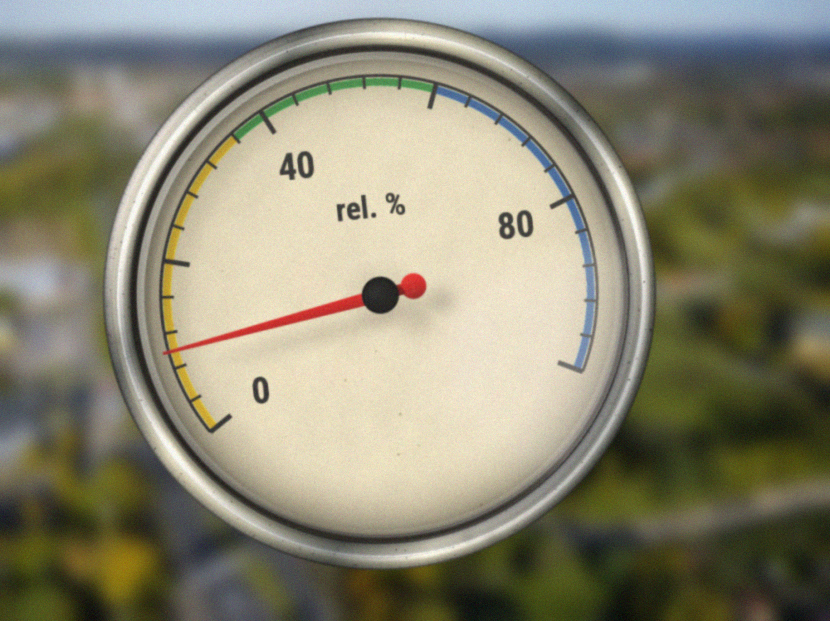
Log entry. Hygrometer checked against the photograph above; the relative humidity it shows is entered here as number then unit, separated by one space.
10 %
